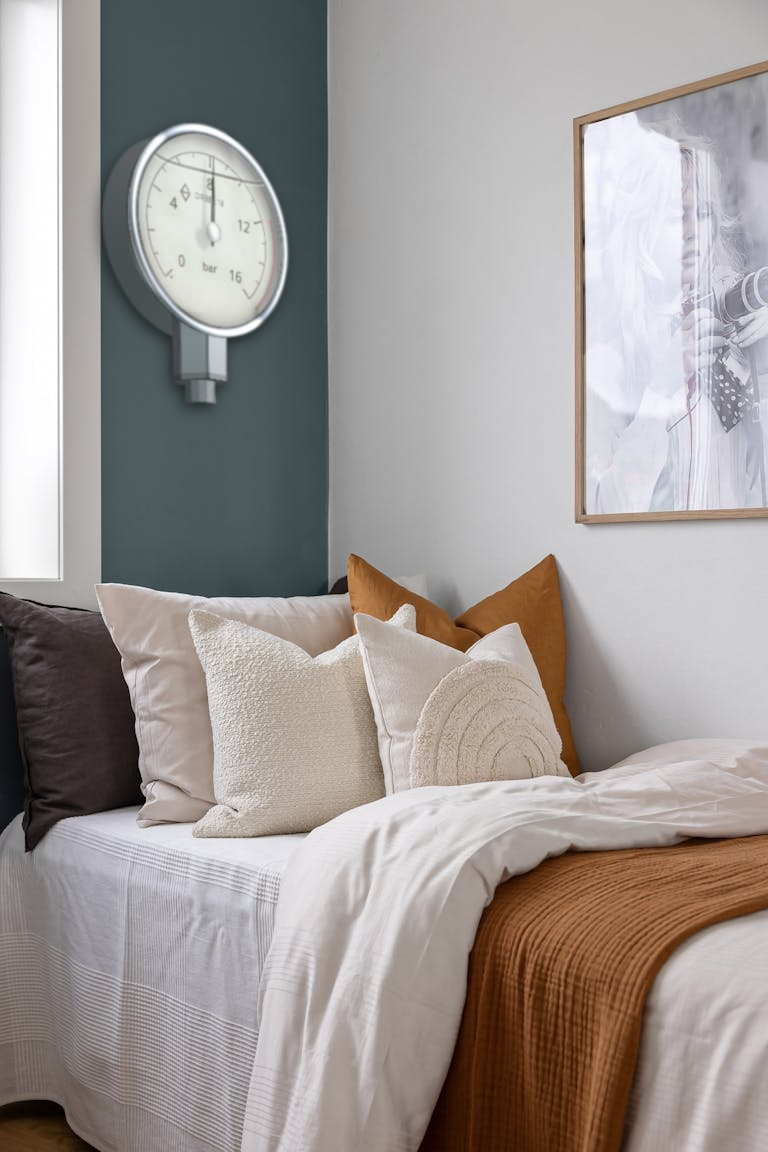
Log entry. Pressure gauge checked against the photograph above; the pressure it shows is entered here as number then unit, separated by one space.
8 bar
